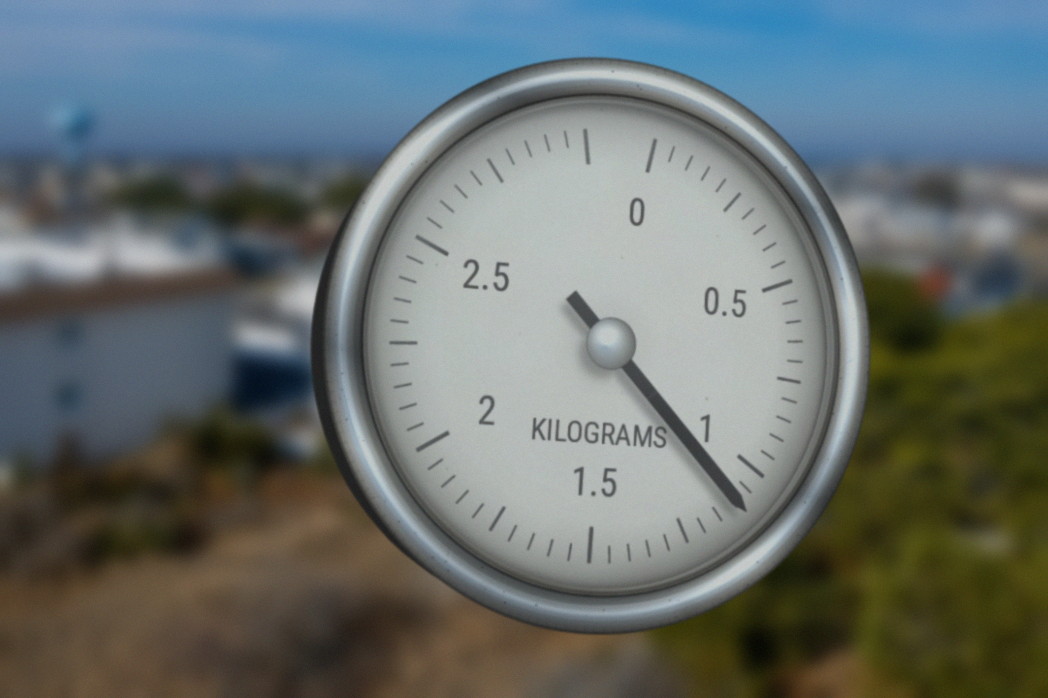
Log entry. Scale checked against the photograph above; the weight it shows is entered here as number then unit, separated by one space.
1.1 kg
